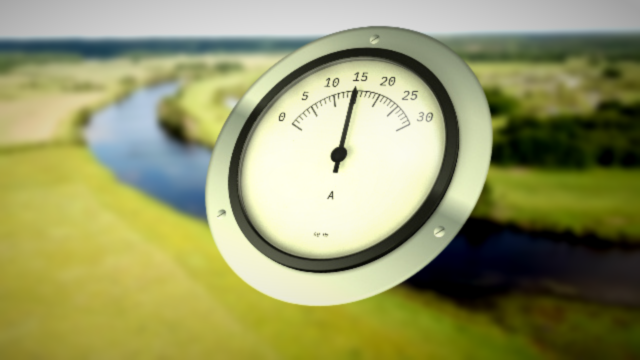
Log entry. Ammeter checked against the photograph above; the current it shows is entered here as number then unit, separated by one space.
15 A
